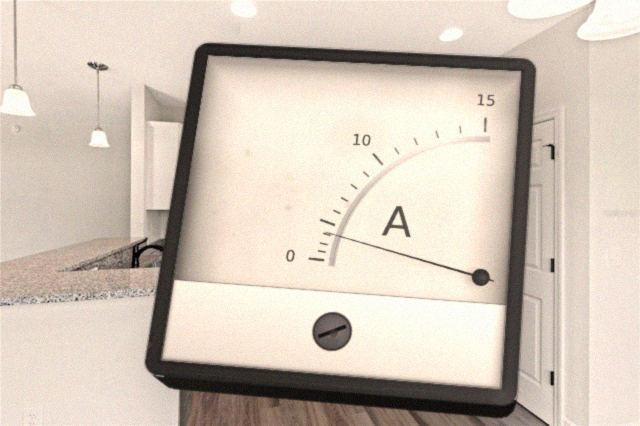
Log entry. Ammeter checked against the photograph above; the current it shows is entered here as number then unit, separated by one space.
4 A
